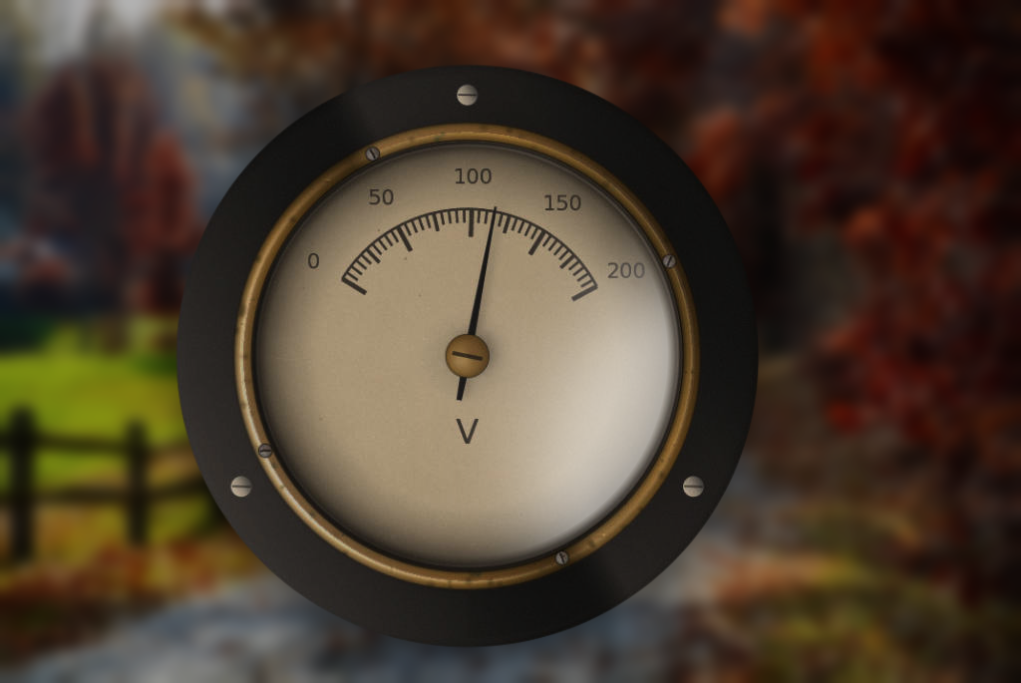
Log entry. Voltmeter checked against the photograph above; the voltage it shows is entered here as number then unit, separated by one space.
115 V
